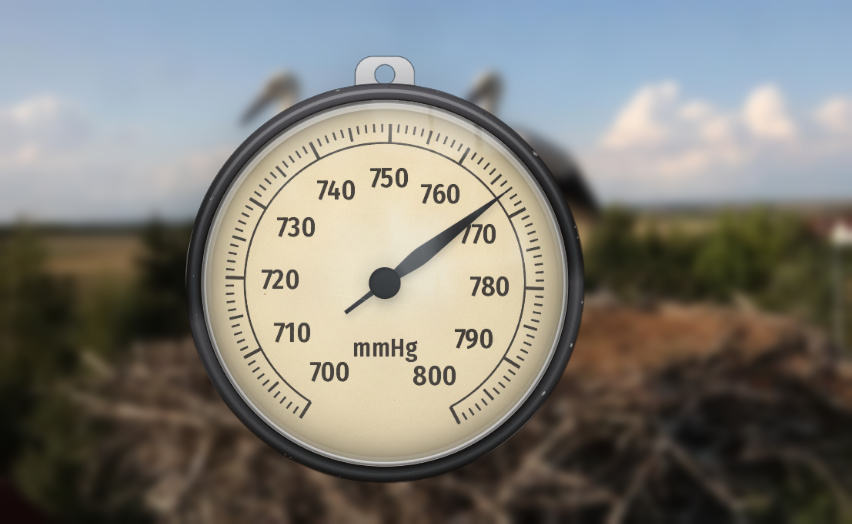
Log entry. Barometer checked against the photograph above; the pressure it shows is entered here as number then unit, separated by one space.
767 mmHg
